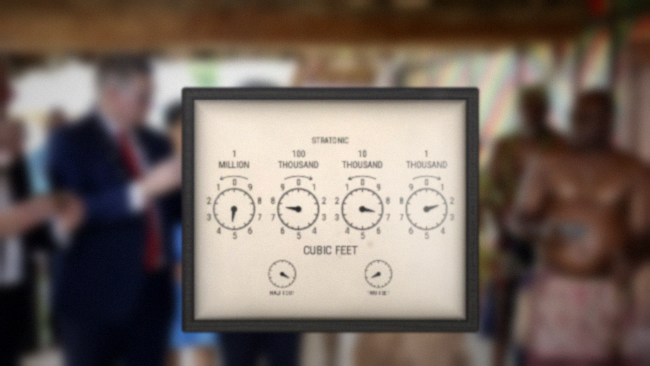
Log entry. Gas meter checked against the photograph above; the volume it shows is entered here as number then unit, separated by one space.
477200 ft³
